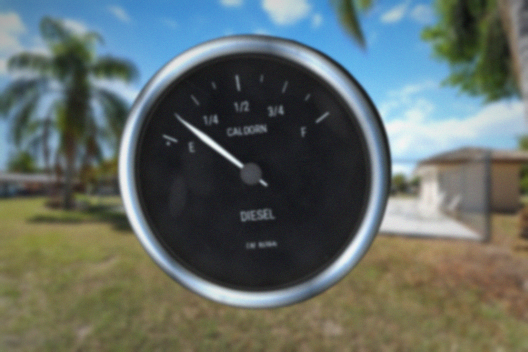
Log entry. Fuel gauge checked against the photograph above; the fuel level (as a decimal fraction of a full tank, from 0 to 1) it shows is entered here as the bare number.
0.125
